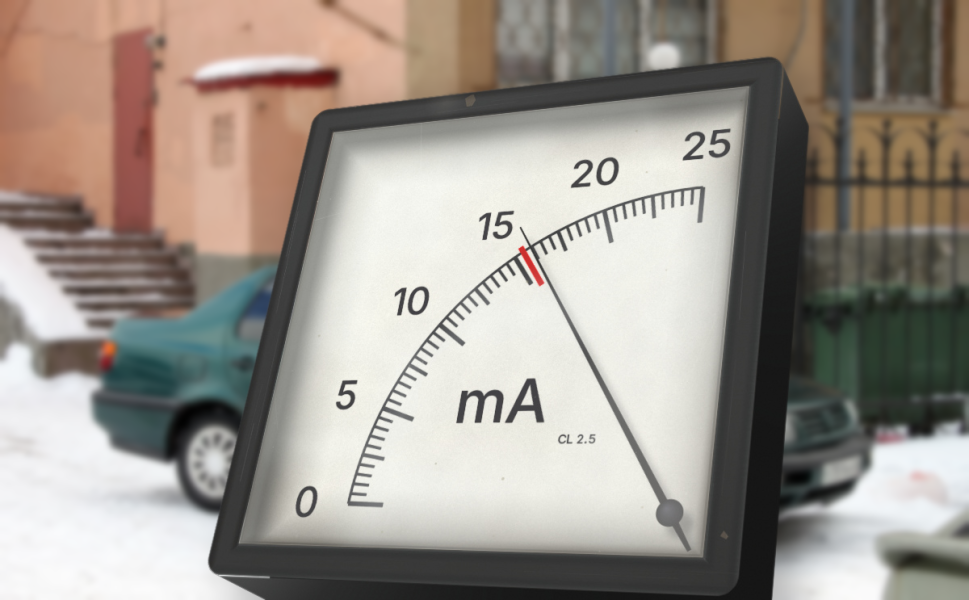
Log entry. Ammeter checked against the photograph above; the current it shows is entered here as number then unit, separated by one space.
16 mA
